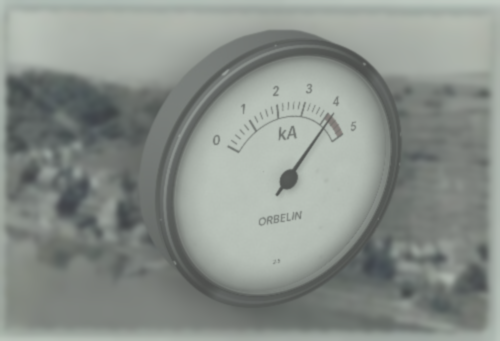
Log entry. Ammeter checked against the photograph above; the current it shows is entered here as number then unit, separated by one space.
4 kA
